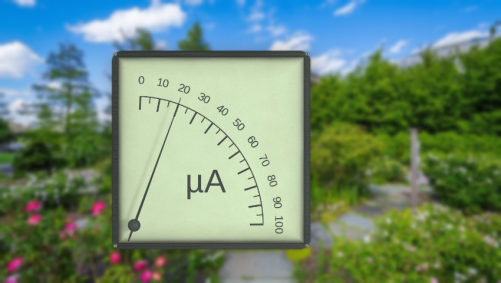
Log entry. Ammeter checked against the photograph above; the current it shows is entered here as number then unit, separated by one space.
20 µA
